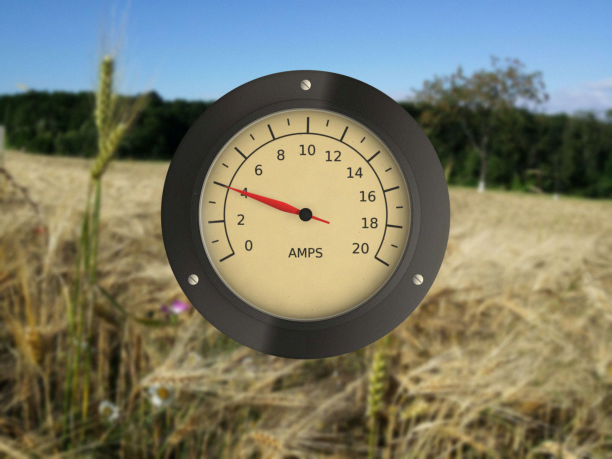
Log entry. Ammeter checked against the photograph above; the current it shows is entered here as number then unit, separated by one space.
4 A
